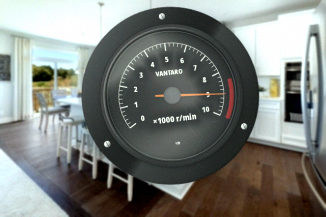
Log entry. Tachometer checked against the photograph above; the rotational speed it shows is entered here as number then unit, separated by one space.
9000 rpm
